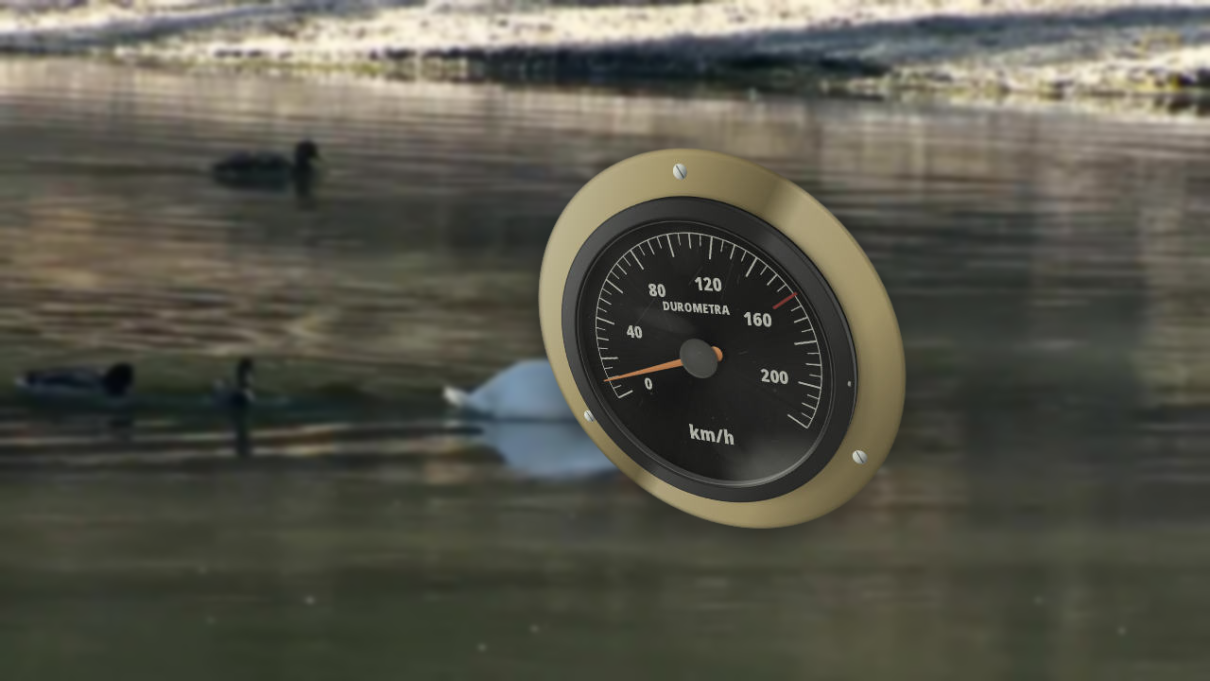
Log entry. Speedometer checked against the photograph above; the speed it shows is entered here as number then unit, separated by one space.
10 km/h
